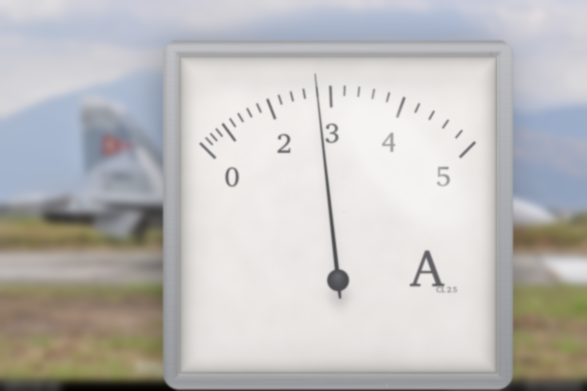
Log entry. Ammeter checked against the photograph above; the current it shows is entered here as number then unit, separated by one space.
2.8 A
